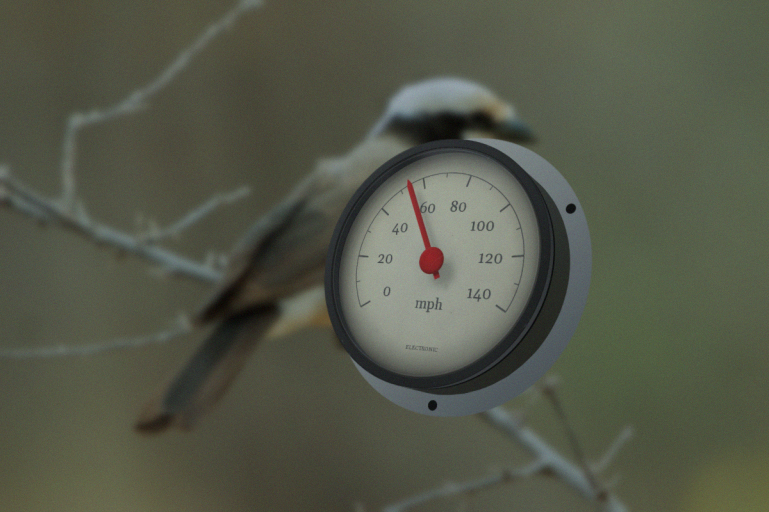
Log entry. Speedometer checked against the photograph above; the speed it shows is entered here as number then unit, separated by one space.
55 mph
